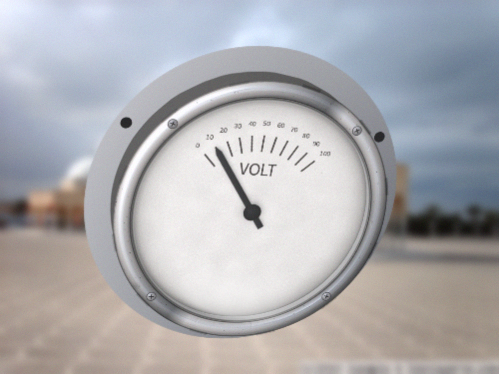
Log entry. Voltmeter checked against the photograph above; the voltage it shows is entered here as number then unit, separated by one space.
10 V
